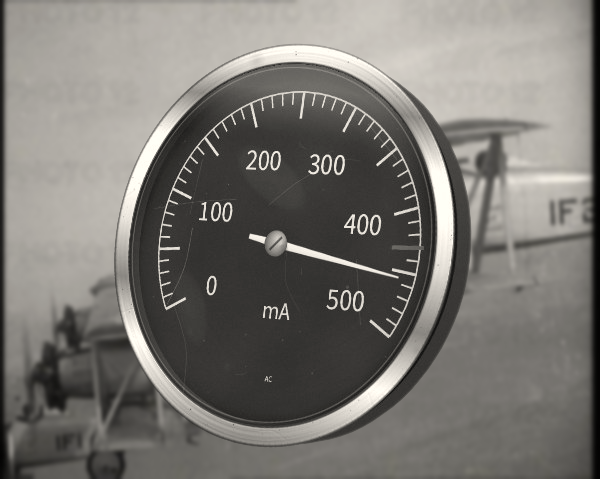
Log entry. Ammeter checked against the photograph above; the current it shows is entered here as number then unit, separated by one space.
455 mA
